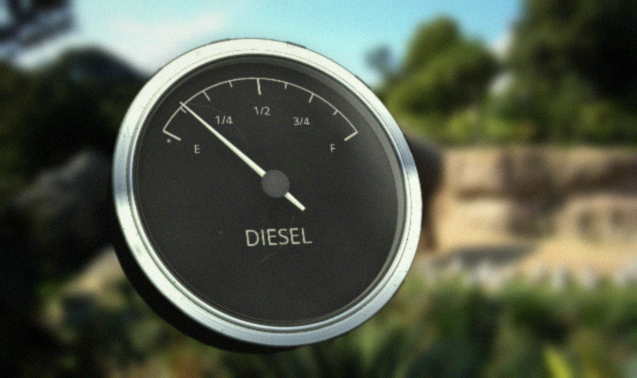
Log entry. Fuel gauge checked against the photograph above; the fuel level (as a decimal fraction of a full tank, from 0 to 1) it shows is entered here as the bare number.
0.125
